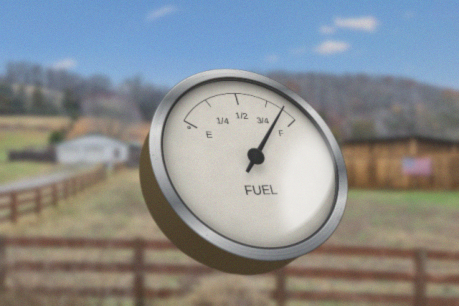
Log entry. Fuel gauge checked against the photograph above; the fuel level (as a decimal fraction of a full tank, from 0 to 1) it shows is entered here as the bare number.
0.875
